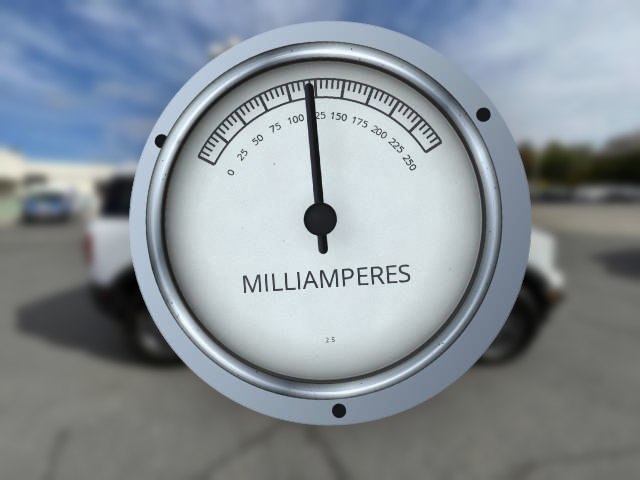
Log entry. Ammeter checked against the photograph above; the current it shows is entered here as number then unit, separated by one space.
120 mA
